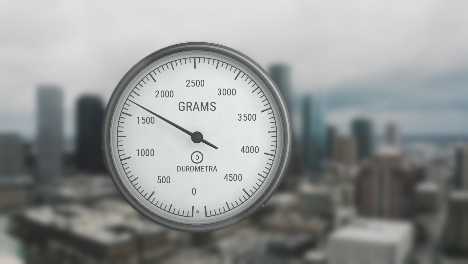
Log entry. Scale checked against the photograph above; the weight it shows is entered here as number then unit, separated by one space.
1650 g
